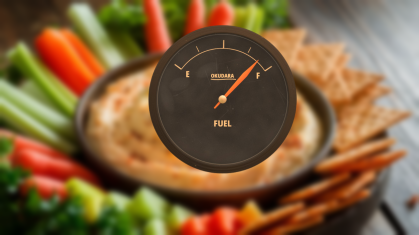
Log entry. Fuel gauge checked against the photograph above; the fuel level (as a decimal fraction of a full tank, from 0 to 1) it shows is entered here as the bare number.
0.875
